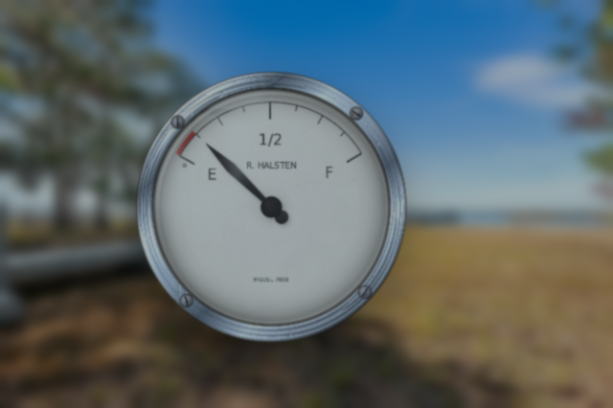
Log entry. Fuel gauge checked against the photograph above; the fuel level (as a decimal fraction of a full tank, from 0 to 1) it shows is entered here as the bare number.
0.125
